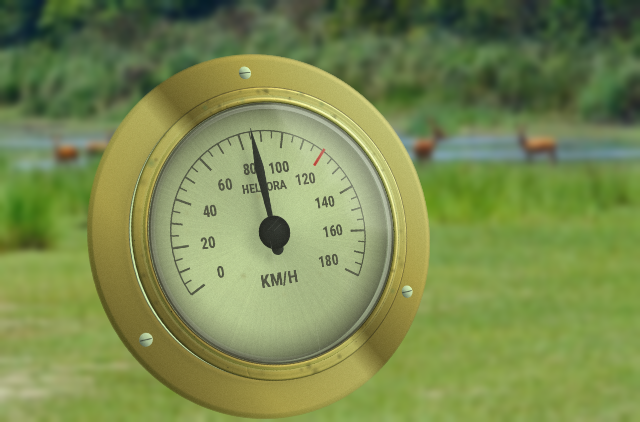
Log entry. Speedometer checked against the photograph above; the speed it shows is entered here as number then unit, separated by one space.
85 km/h
